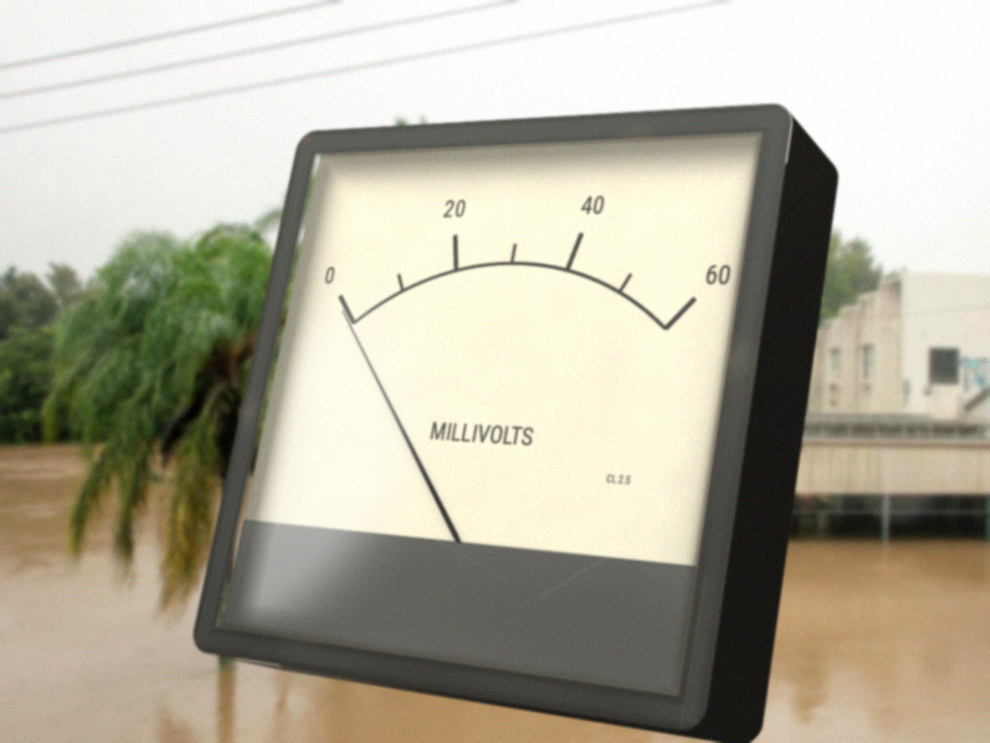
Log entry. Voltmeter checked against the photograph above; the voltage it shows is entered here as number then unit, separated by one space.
0 mV
